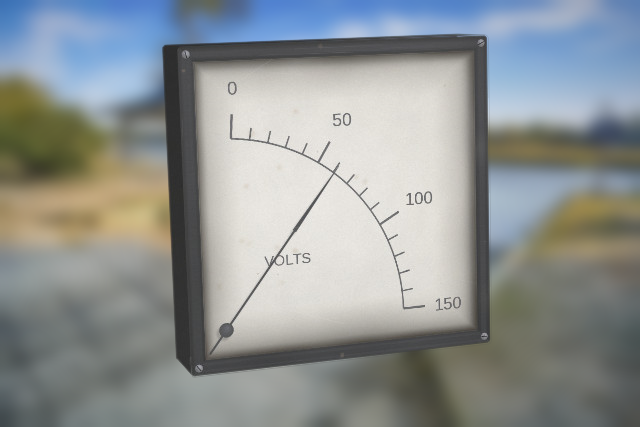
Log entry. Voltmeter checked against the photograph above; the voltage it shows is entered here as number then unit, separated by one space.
60 V
